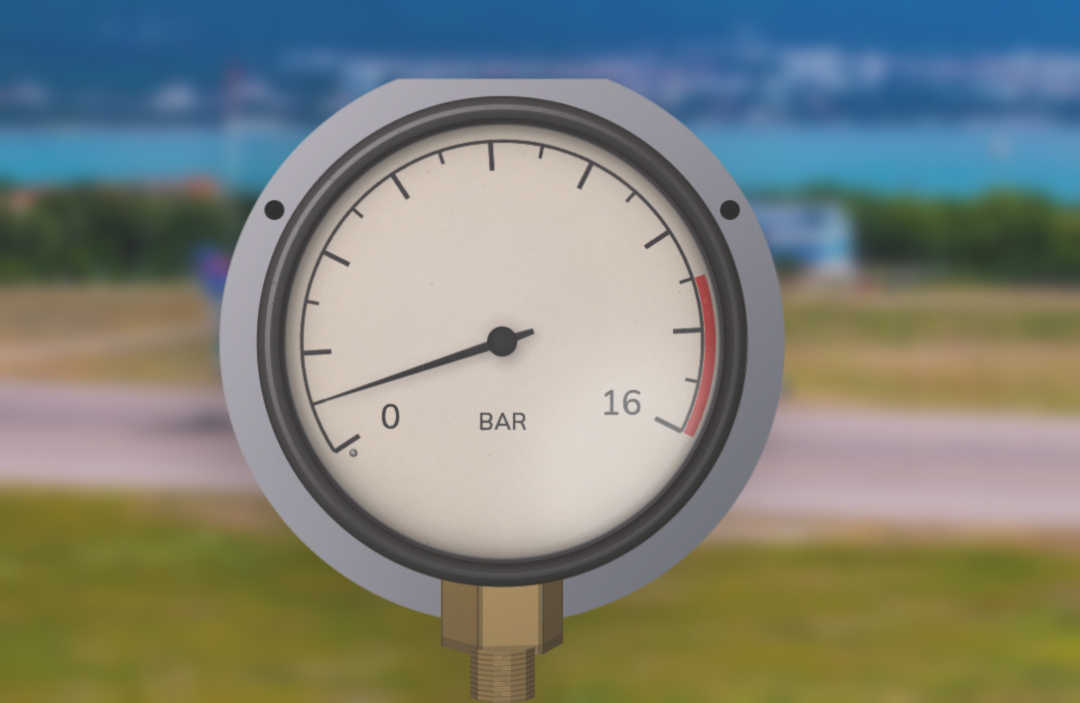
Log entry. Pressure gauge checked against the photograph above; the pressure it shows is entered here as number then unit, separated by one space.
1 bar
